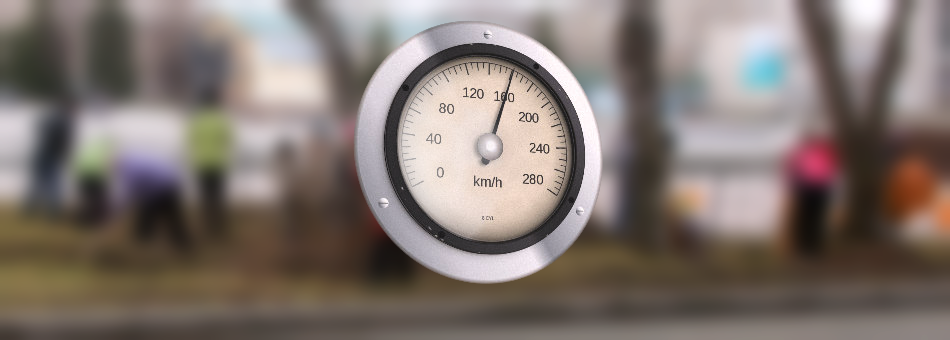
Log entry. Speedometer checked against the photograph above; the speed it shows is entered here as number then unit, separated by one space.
160 km/h
